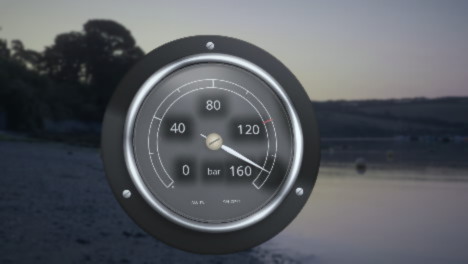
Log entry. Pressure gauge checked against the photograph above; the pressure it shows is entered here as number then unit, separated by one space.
150 bar
